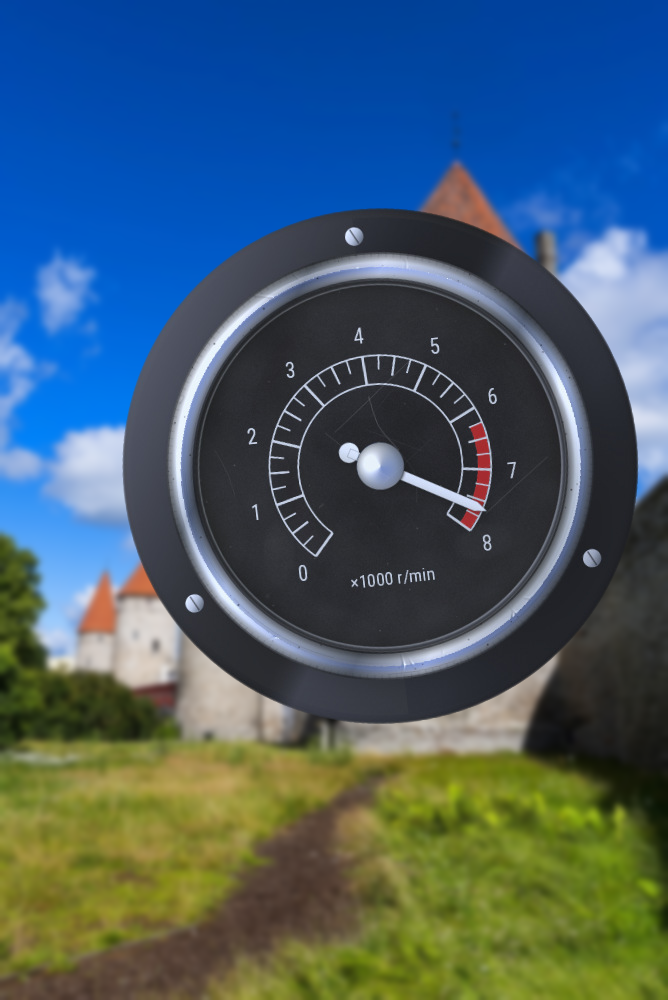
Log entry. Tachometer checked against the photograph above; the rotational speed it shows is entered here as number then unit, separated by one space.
7625 rpm
